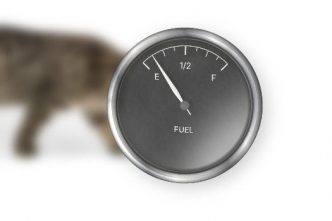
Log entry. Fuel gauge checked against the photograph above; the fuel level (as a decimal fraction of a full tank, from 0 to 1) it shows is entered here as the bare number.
0.125
